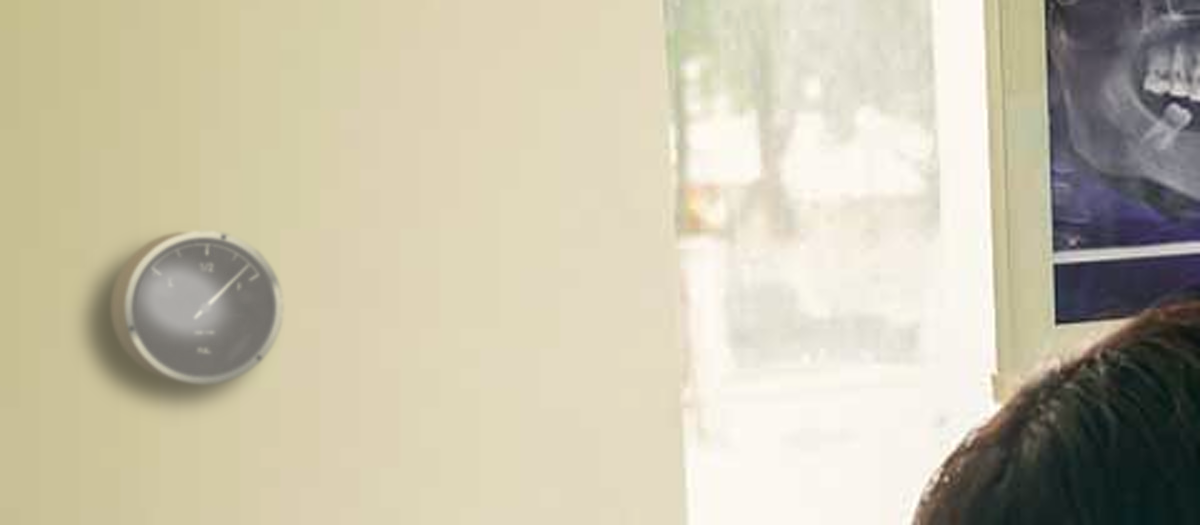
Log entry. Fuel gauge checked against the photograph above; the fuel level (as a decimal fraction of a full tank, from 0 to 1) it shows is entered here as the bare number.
0.875
